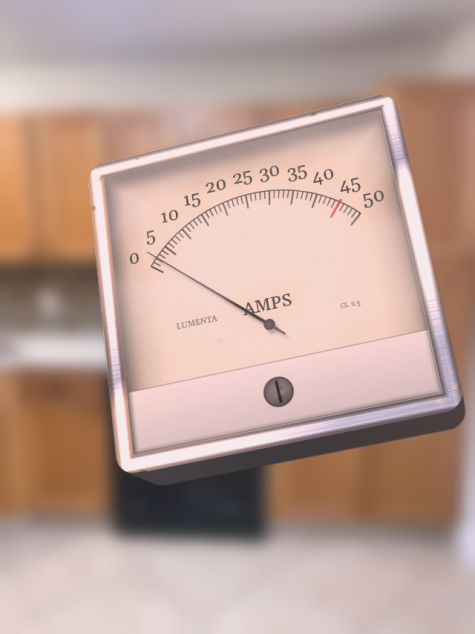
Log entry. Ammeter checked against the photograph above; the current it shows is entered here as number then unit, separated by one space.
2 A
